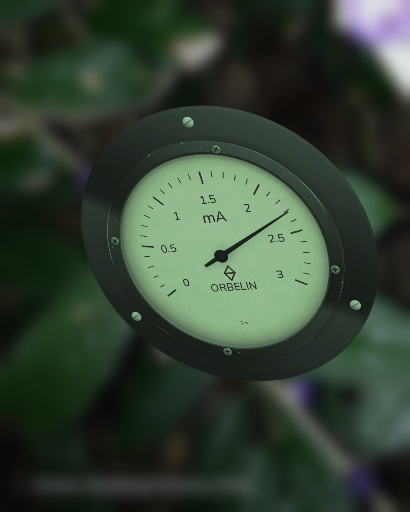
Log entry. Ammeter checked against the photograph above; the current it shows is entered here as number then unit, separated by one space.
2.3 mA
